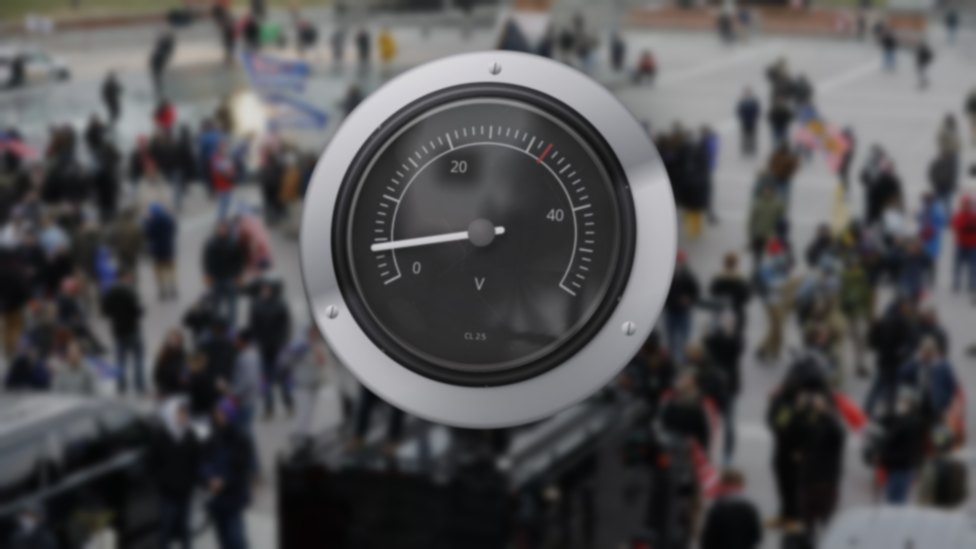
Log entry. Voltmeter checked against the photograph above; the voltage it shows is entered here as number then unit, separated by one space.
4 V
